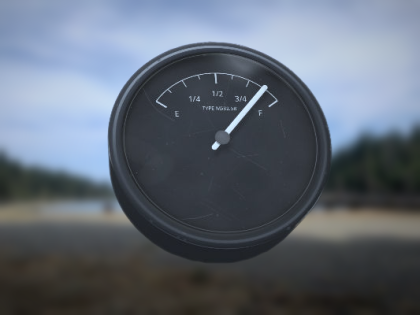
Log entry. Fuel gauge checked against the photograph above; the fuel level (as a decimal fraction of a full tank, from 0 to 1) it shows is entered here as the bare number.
0.875
